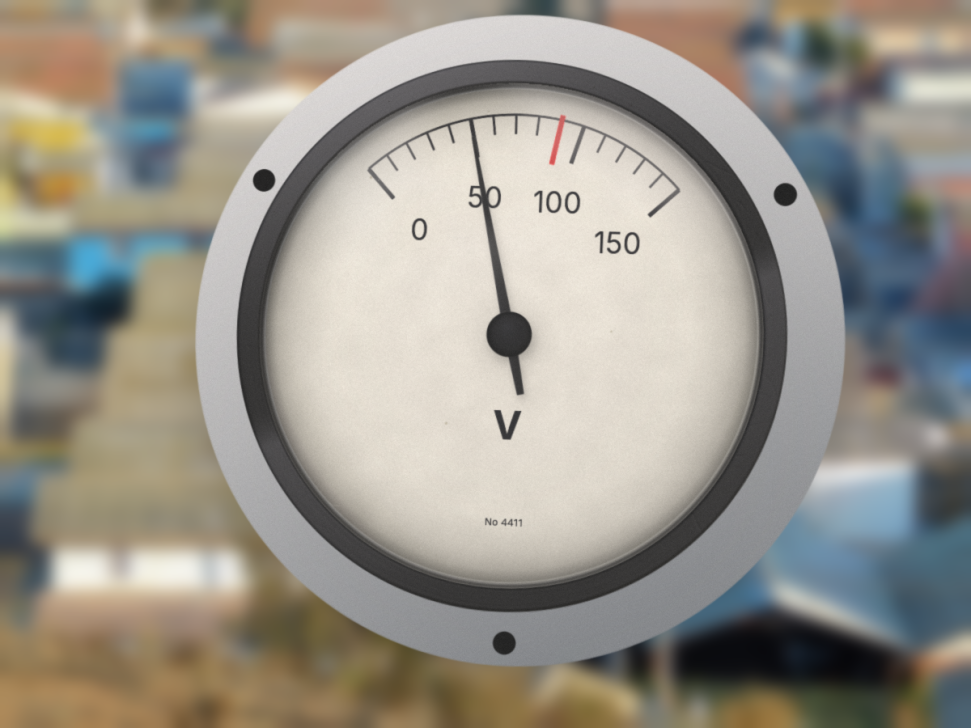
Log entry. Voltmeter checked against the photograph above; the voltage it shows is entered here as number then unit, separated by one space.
50 V
